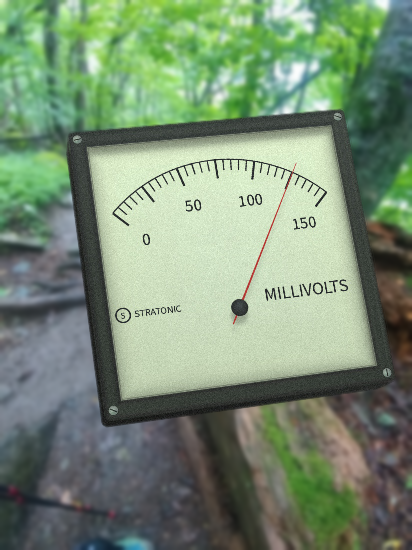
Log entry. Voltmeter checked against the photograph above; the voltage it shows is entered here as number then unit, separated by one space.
125 mV
